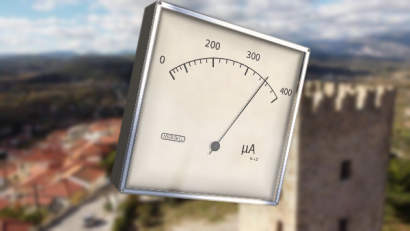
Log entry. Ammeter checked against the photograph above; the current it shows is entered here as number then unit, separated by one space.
350 µA
